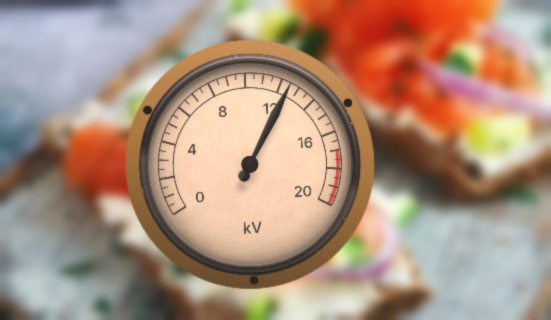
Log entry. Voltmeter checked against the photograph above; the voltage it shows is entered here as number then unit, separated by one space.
12.5 kV
